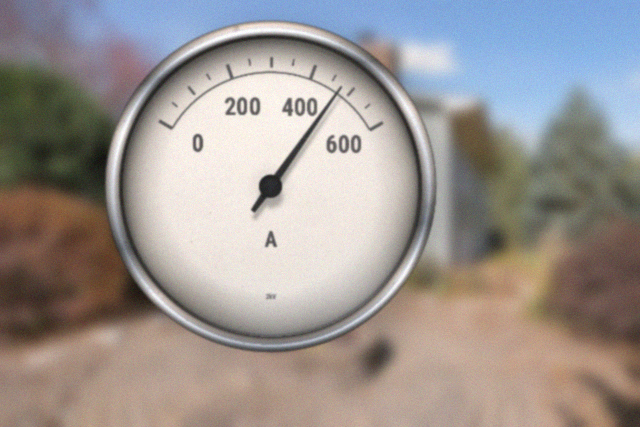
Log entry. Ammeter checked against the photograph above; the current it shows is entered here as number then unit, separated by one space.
475 A
